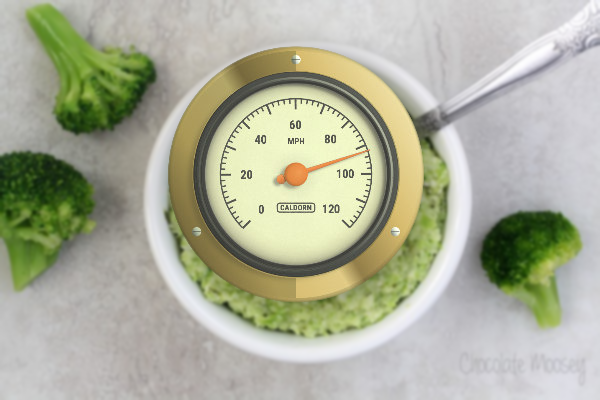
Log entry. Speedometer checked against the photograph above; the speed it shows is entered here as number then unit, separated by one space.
92 mph
